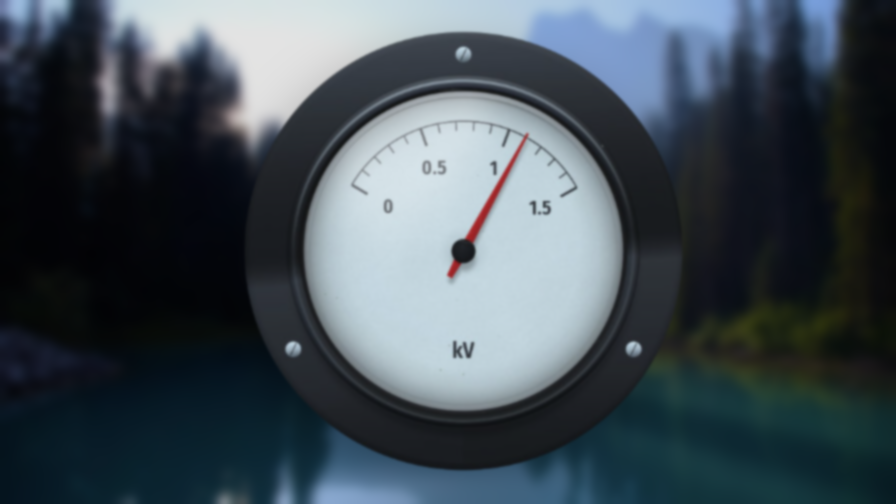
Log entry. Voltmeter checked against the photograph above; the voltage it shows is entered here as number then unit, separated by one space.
1.1 kV
